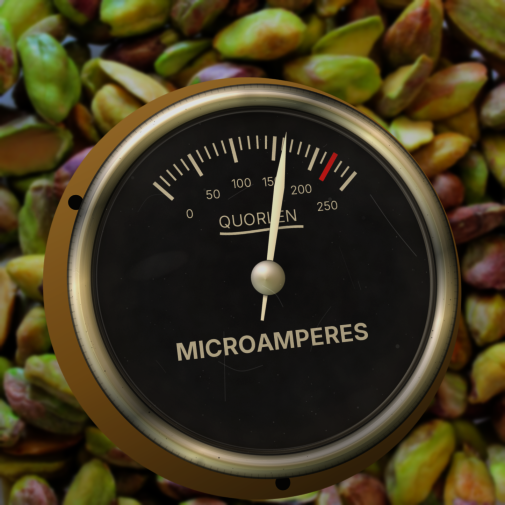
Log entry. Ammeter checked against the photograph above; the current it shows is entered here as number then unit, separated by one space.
160 µA
